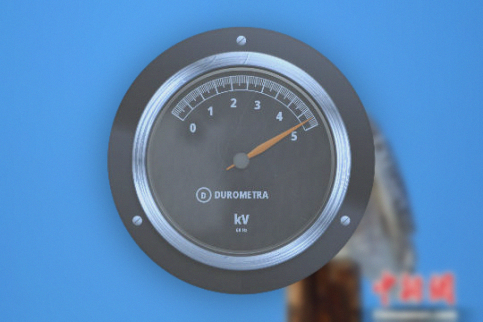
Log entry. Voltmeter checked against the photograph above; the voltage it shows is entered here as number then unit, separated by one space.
4.75 kV
